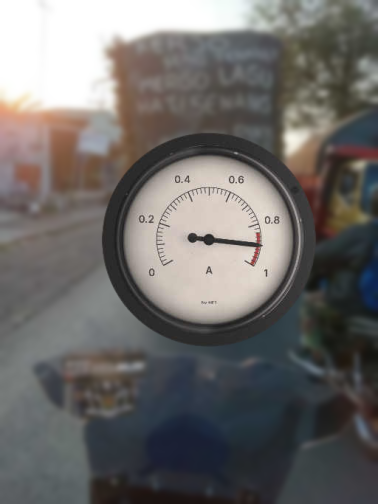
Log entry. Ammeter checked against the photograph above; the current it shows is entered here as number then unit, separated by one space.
0.9 A
